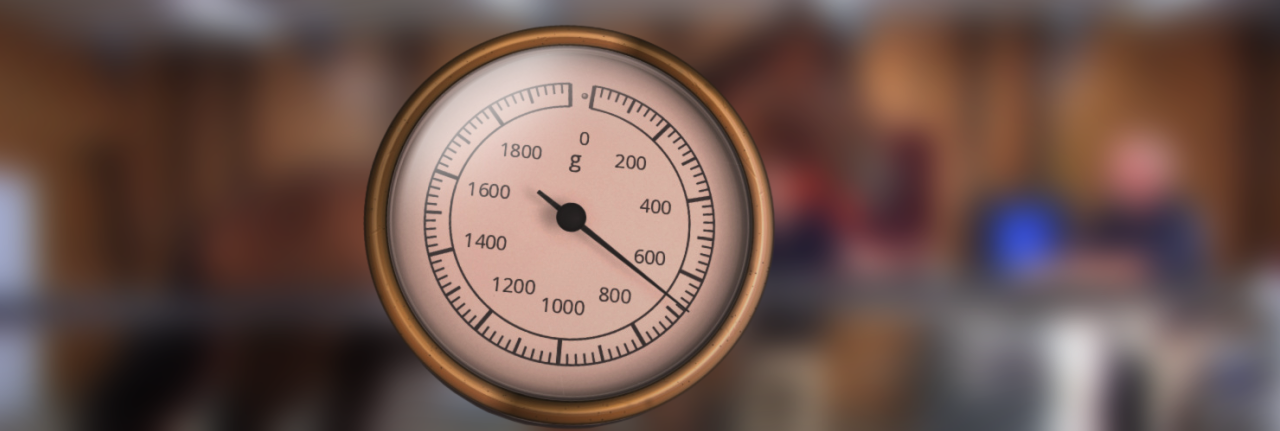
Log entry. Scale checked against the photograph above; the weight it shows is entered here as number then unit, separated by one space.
680 g
